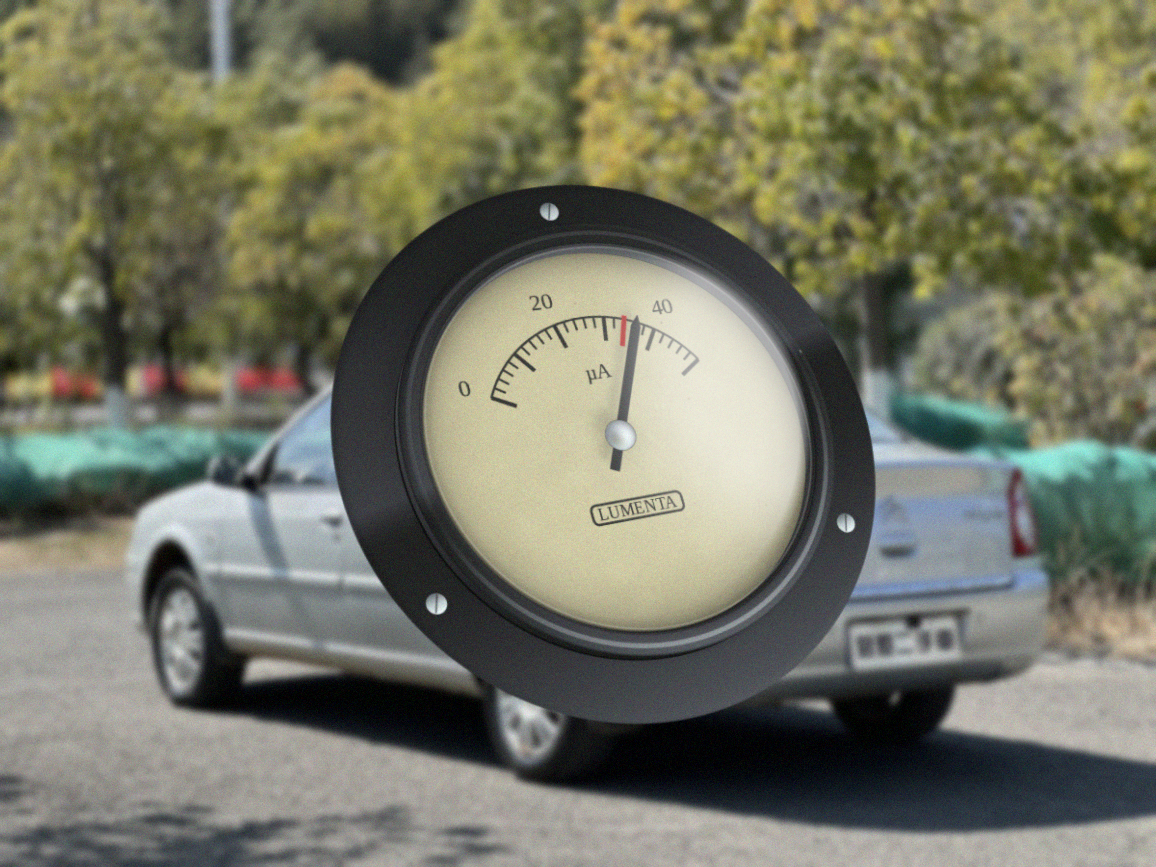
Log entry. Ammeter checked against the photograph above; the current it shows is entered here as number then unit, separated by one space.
36 µA
